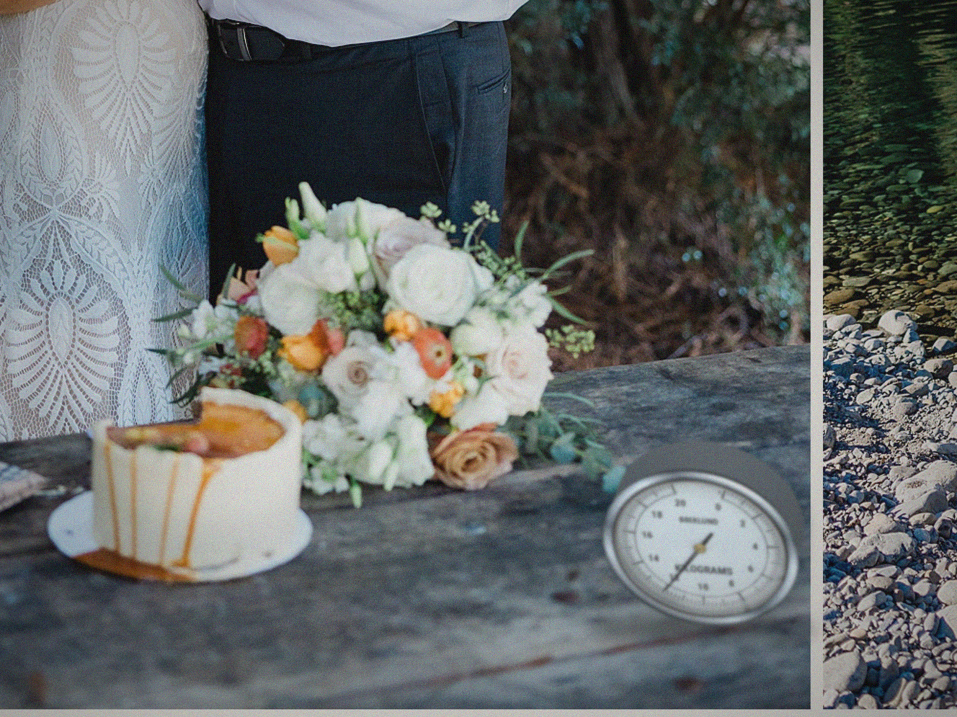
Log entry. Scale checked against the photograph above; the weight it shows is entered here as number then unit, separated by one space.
12 kg
